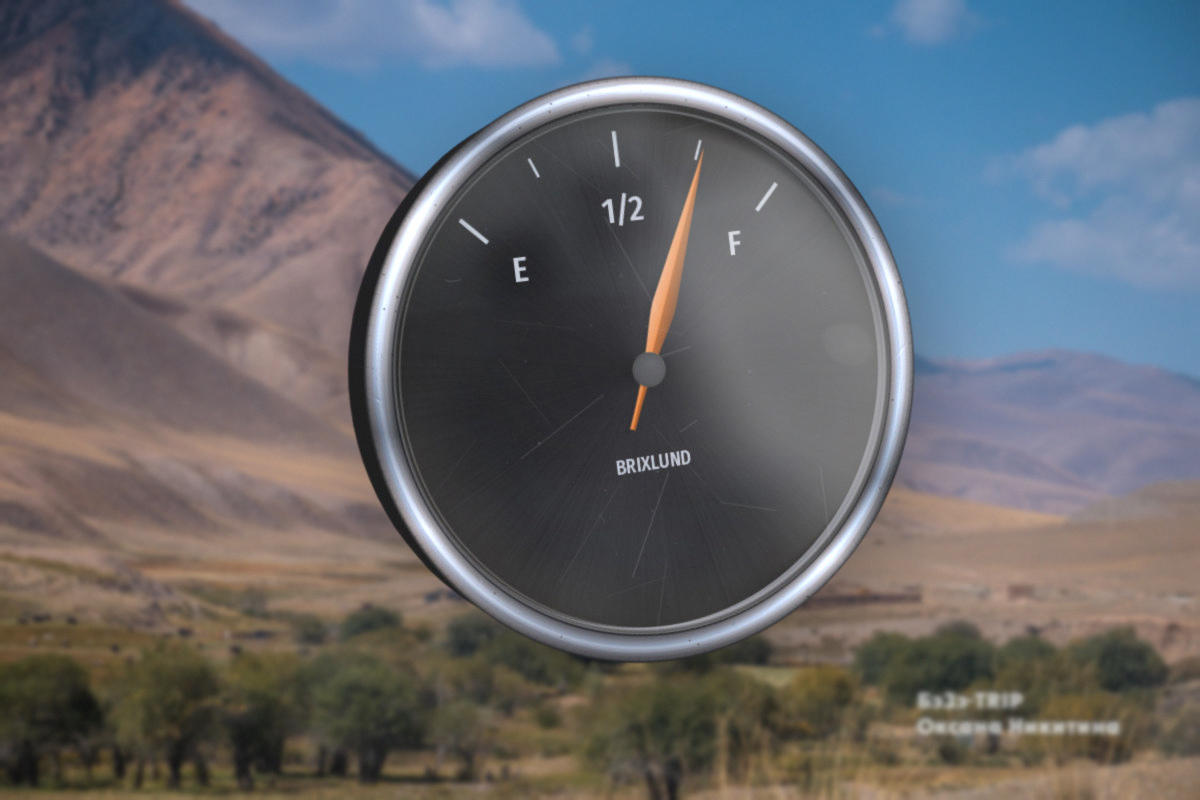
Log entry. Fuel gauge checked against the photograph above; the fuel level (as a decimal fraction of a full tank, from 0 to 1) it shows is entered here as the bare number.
0.75
